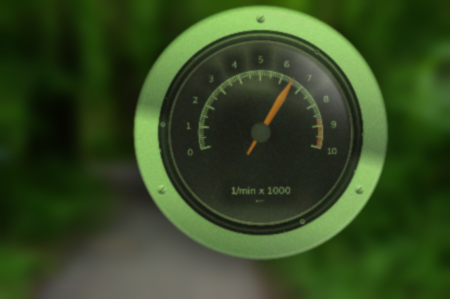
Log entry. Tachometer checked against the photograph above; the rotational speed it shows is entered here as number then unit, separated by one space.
6500 rpm
